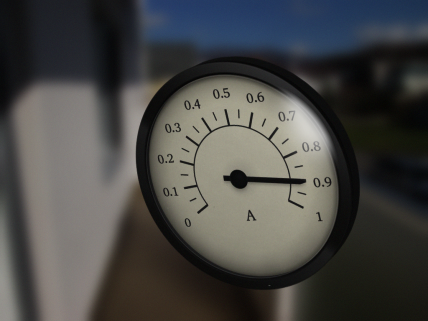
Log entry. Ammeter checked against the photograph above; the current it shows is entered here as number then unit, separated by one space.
0.9 A
